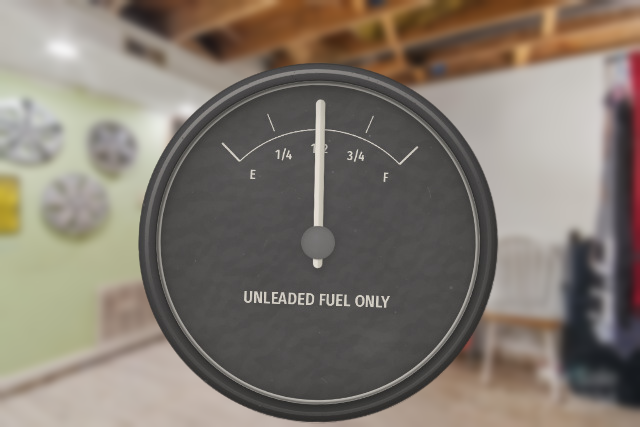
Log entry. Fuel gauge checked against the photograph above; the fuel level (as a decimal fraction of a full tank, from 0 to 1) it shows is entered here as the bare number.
0.5
